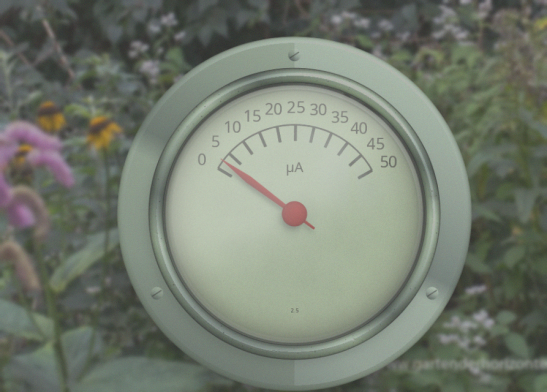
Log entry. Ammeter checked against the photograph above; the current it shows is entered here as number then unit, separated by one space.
2.5 µA
